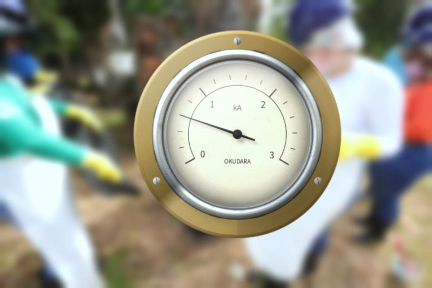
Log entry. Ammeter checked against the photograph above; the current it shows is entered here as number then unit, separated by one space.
0.6 kA
